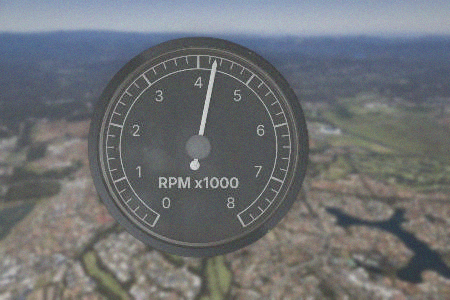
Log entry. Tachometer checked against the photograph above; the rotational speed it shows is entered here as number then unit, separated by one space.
4300 rpm
